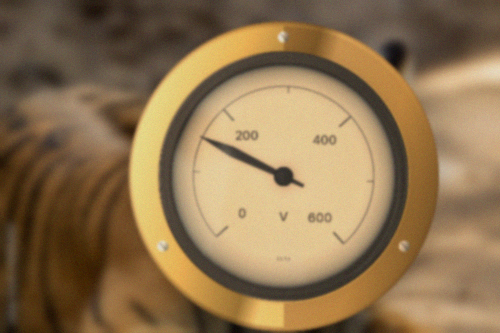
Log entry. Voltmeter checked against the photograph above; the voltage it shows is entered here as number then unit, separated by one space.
150 V
